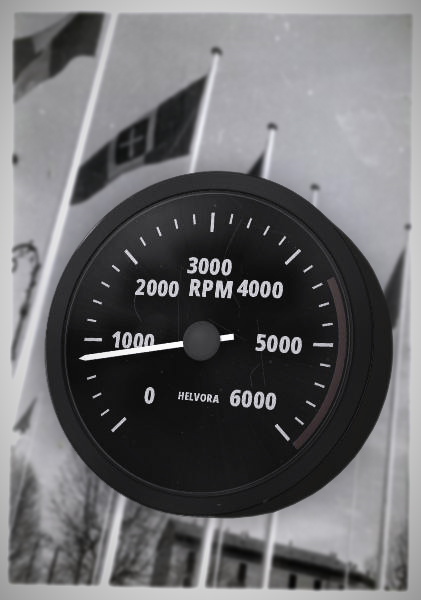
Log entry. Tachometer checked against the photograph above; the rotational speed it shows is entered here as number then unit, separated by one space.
800 rpm
